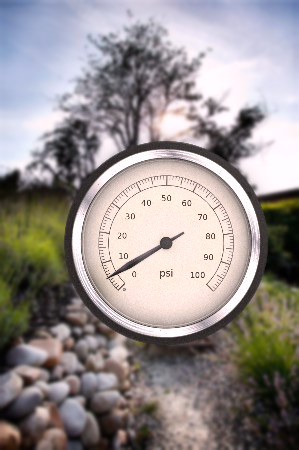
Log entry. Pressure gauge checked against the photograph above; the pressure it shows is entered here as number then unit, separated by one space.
5 psi
